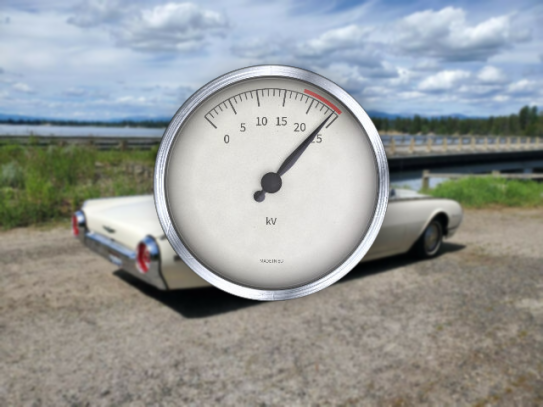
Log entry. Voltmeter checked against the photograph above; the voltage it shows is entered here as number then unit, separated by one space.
24 kV
